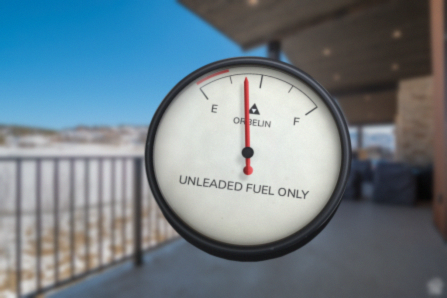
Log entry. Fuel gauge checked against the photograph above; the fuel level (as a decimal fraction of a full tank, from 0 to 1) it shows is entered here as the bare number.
0.375
